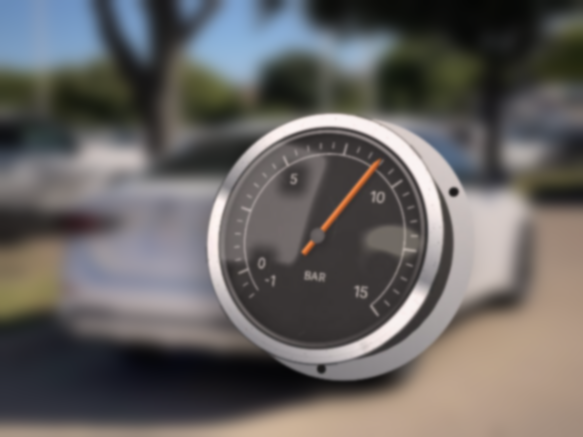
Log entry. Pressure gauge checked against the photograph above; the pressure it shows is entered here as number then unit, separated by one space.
9 bar
